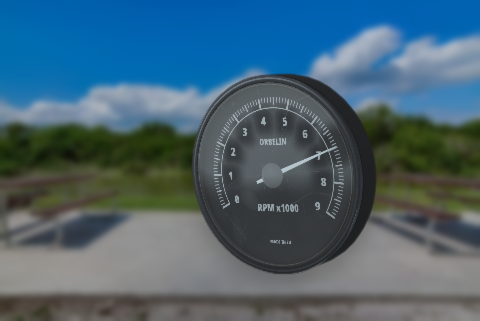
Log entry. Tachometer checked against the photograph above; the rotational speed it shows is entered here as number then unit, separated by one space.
7000 rpm
